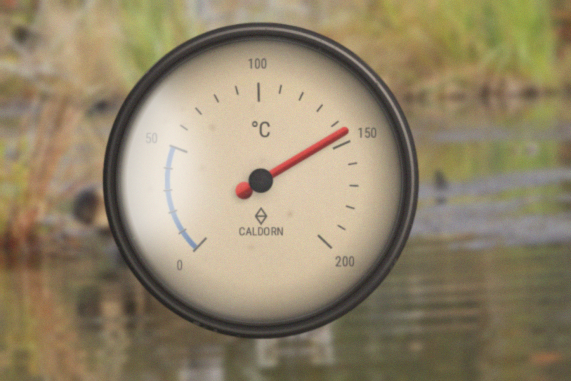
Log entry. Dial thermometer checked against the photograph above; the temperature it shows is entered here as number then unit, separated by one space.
145 °C
